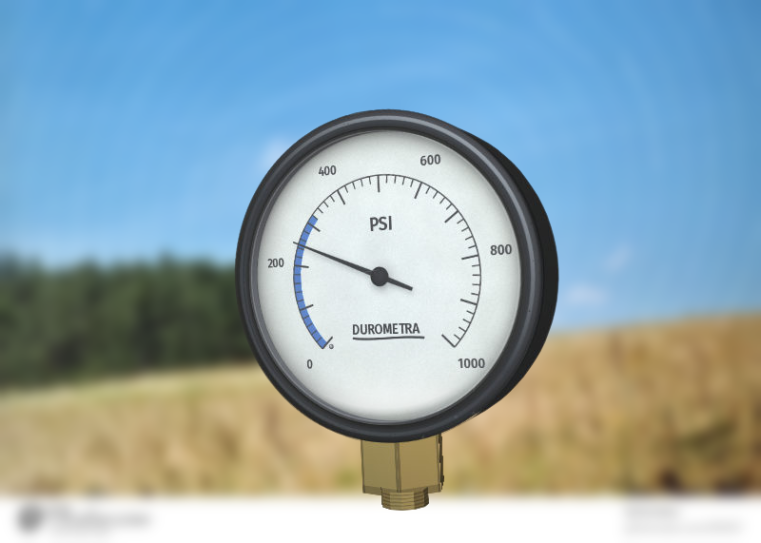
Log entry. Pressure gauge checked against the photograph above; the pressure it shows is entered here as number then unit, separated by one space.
250 psi
